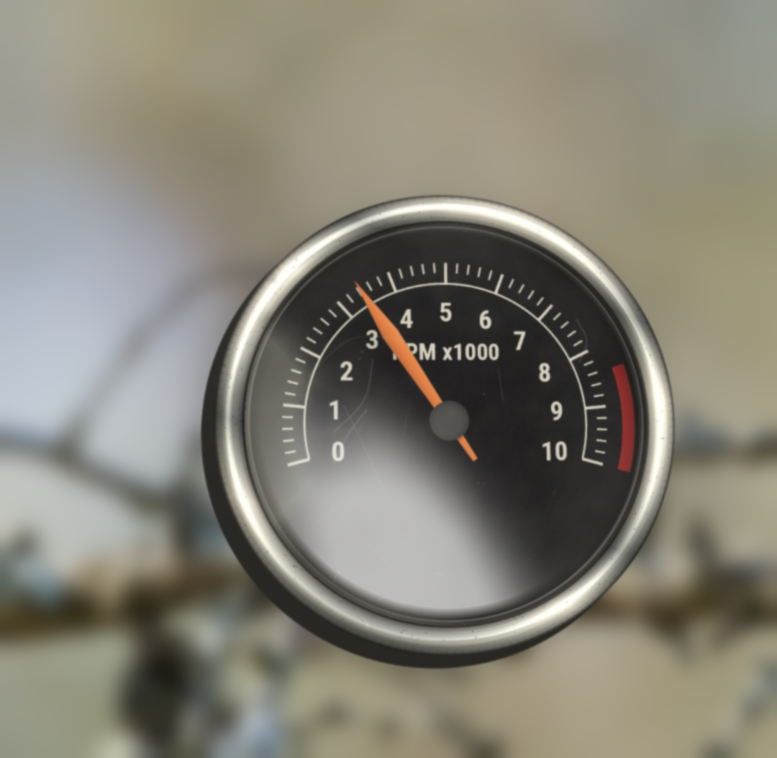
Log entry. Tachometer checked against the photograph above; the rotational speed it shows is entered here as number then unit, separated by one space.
3400 rpm
